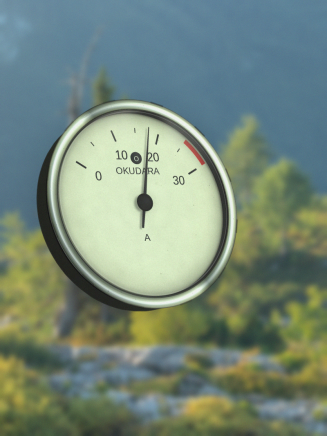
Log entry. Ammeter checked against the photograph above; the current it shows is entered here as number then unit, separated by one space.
17.5 A
